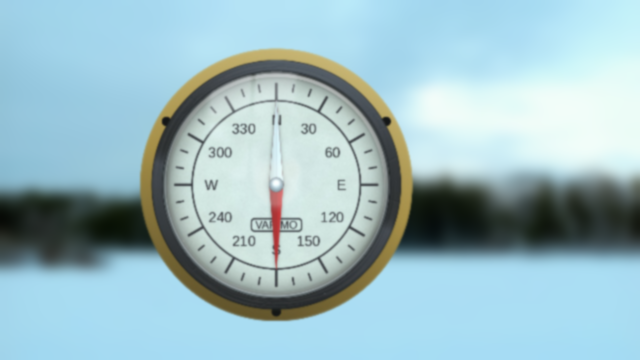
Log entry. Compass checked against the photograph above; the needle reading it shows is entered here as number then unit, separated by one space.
180 °
